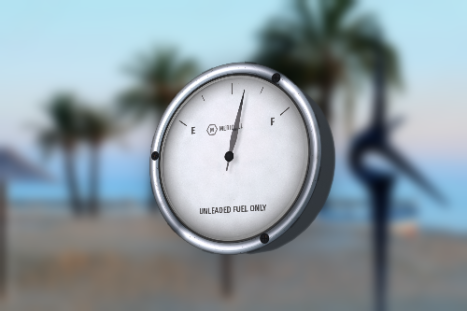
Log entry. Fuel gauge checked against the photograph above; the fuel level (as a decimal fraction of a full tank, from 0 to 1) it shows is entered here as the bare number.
0.625
